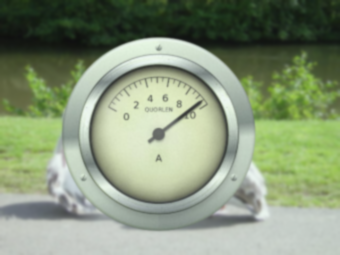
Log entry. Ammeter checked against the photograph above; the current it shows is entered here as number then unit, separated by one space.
9.5 A
